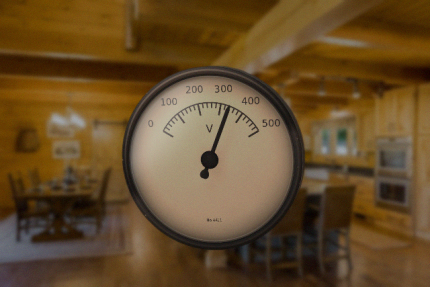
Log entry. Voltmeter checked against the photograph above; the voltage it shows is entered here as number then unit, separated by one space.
340 V
